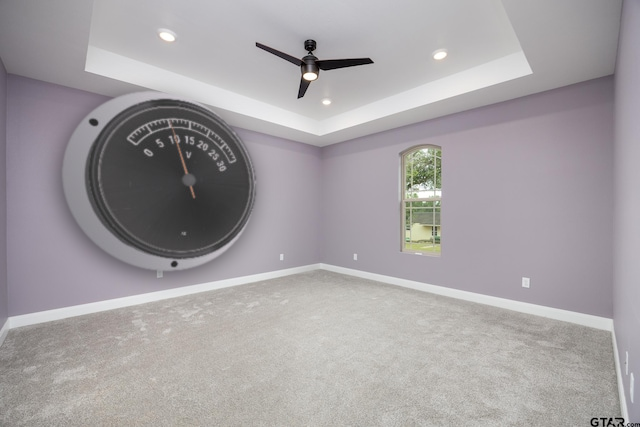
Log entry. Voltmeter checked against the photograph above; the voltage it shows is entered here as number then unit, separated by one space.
10 V
